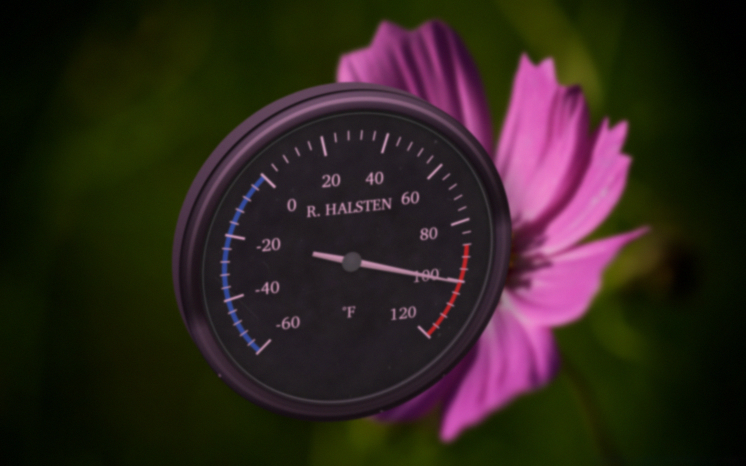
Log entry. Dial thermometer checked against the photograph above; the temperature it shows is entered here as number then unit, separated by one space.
100 °F
